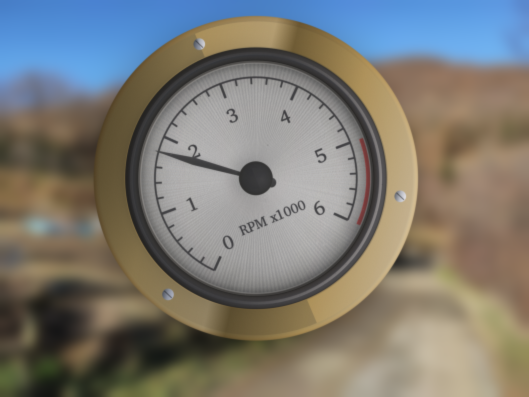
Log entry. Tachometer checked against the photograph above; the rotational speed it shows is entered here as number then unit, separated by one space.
1800 rpm
